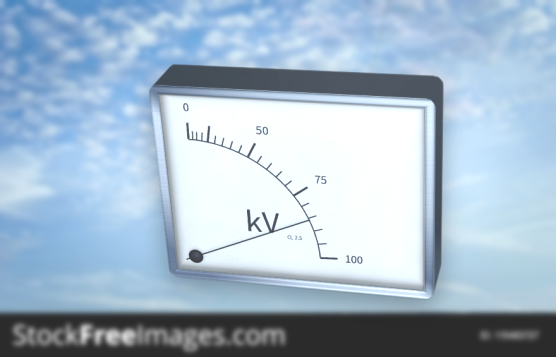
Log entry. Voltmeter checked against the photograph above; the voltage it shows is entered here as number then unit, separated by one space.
85 kV
